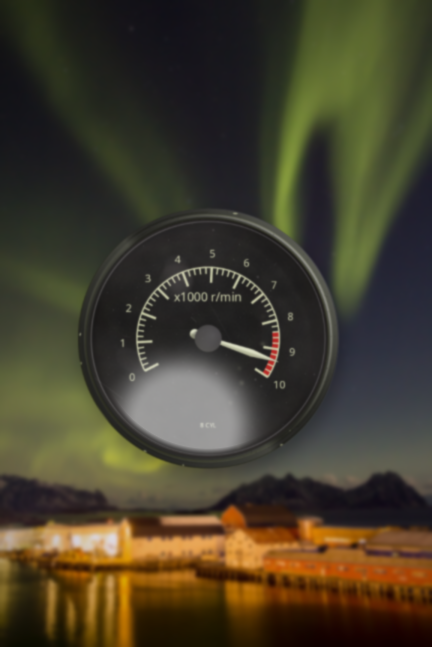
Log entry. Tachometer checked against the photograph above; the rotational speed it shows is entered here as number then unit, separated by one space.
9400 rpm
